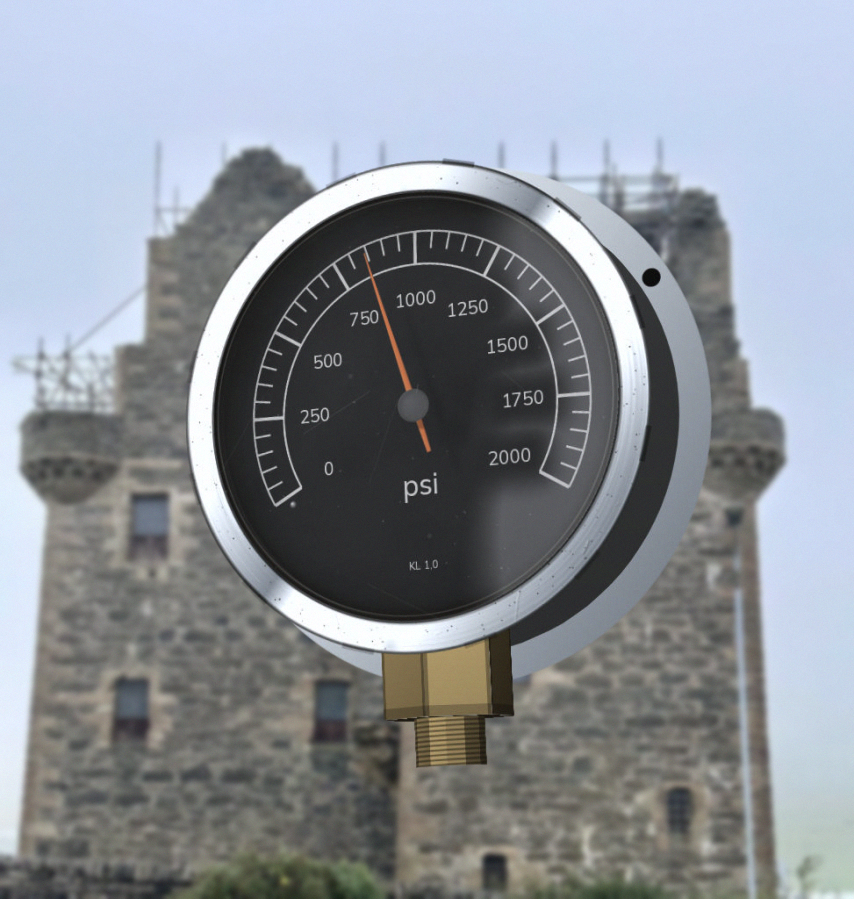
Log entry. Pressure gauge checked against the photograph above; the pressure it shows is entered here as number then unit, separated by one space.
850 psi
